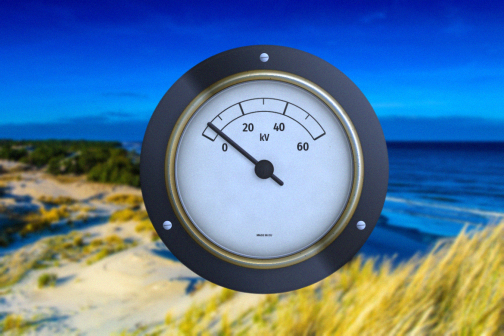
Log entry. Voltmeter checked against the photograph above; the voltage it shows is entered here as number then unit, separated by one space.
5 kV
